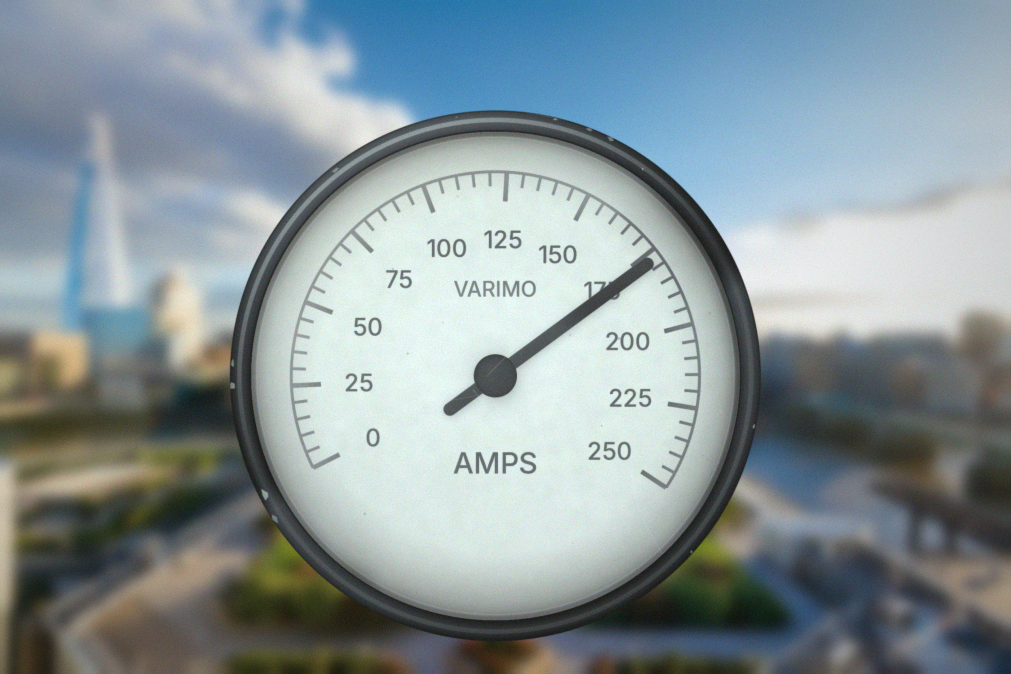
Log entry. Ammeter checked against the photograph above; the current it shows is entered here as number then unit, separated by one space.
177.5 A
